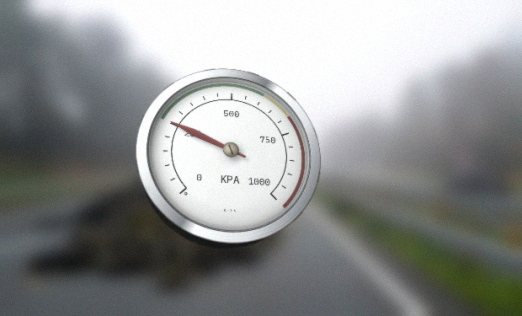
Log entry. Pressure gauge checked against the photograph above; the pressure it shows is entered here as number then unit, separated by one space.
250 kPa
